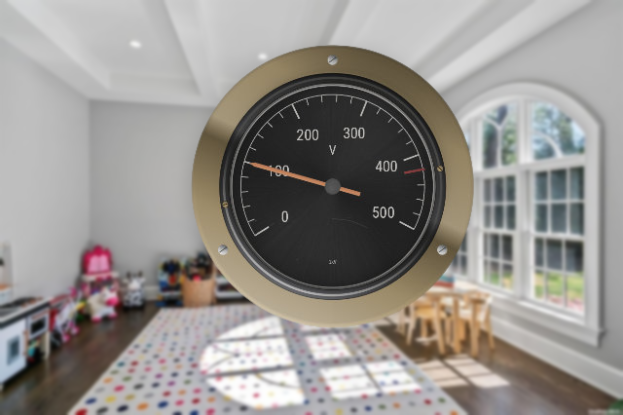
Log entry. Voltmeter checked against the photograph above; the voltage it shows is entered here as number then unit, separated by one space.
100 V
